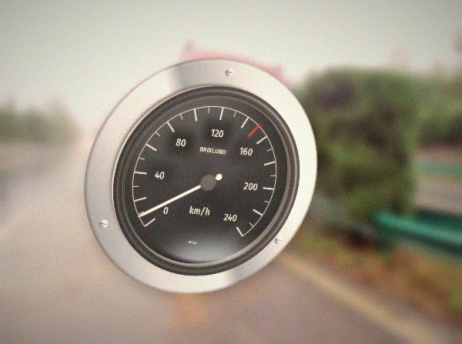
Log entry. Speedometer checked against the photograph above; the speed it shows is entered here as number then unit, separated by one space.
10 km/h
